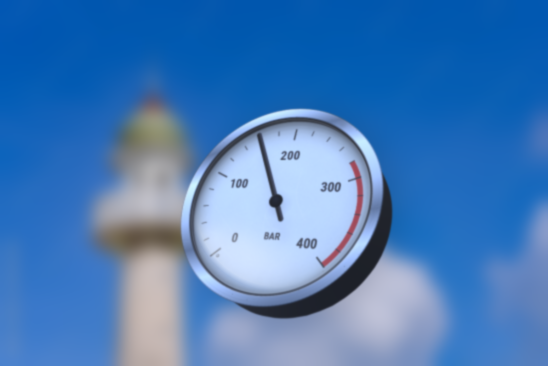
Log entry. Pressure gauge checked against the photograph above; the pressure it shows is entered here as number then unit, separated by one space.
160 bar
